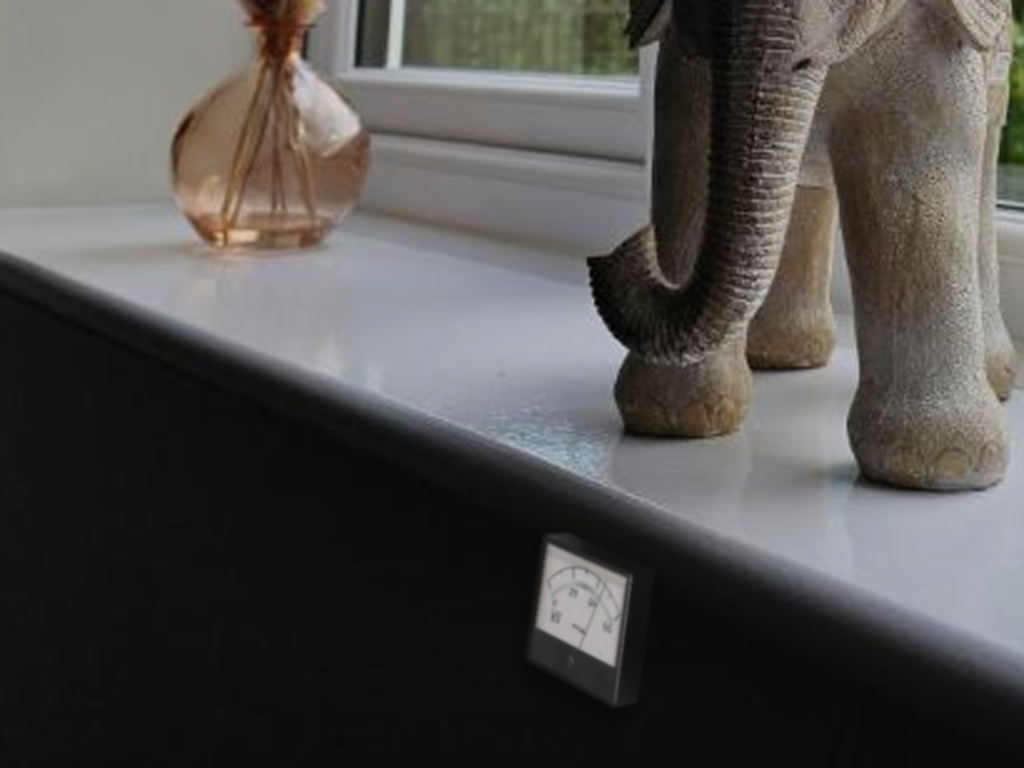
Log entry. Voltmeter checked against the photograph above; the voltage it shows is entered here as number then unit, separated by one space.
45 kV
